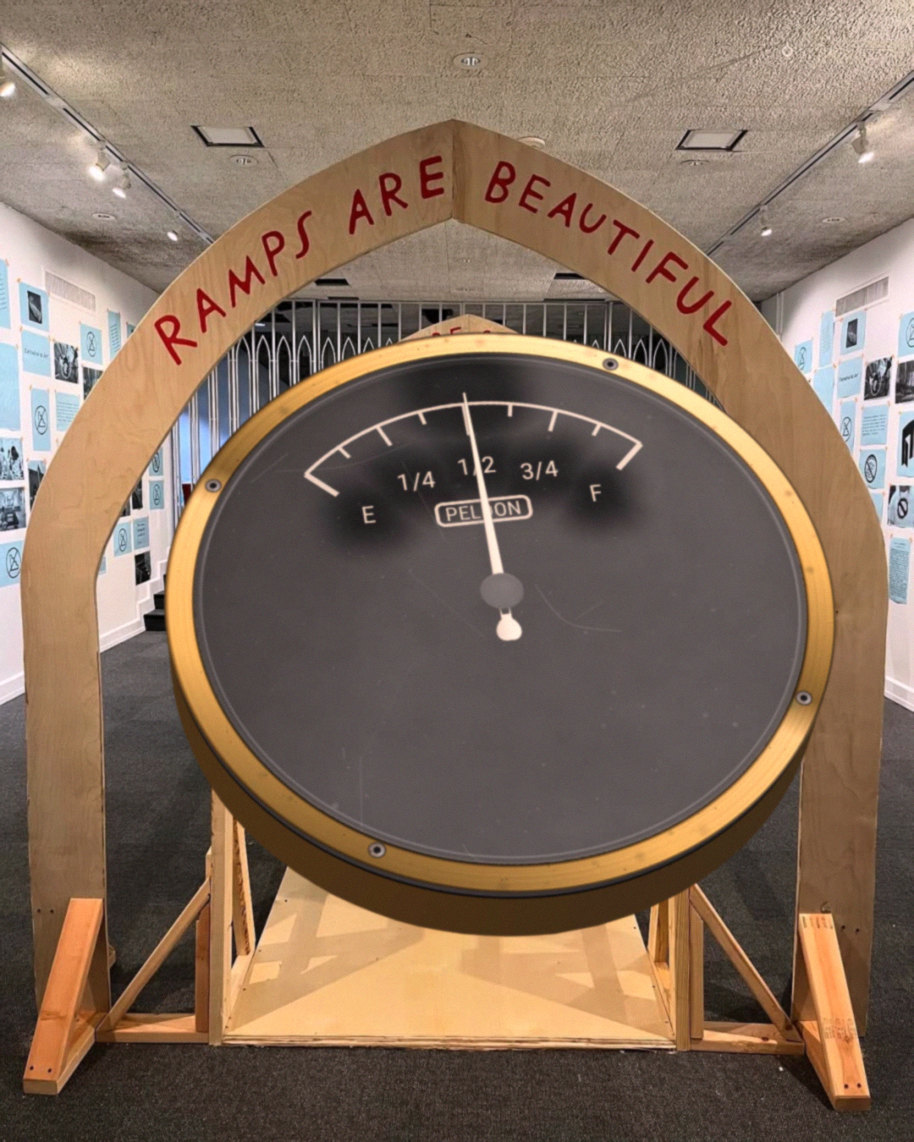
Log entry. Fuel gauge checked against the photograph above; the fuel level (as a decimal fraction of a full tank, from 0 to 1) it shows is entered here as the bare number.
0.5
